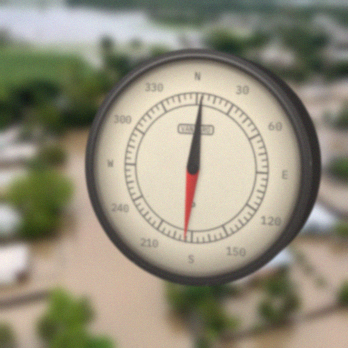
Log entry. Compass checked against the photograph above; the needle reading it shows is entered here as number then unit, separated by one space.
185 °
